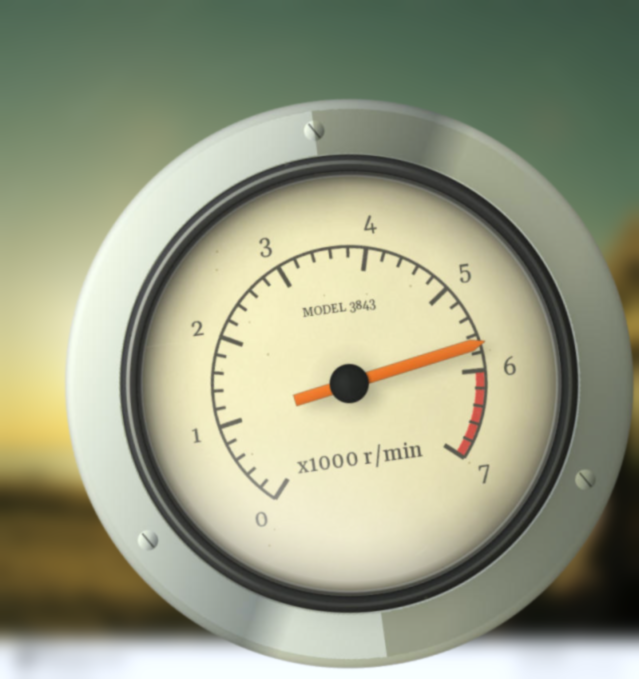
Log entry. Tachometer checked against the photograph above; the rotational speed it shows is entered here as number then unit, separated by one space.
5700 rpm
